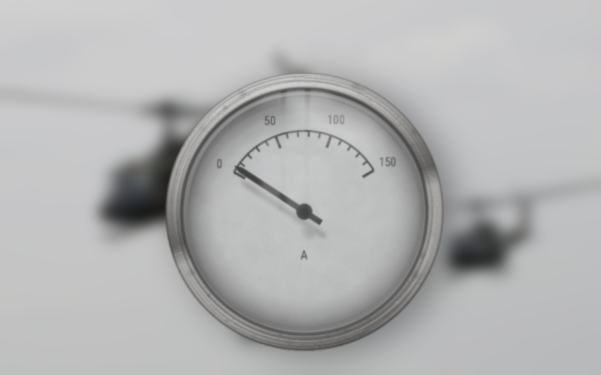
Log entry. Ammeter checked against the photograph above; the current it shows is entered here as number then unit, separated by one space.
5 A
